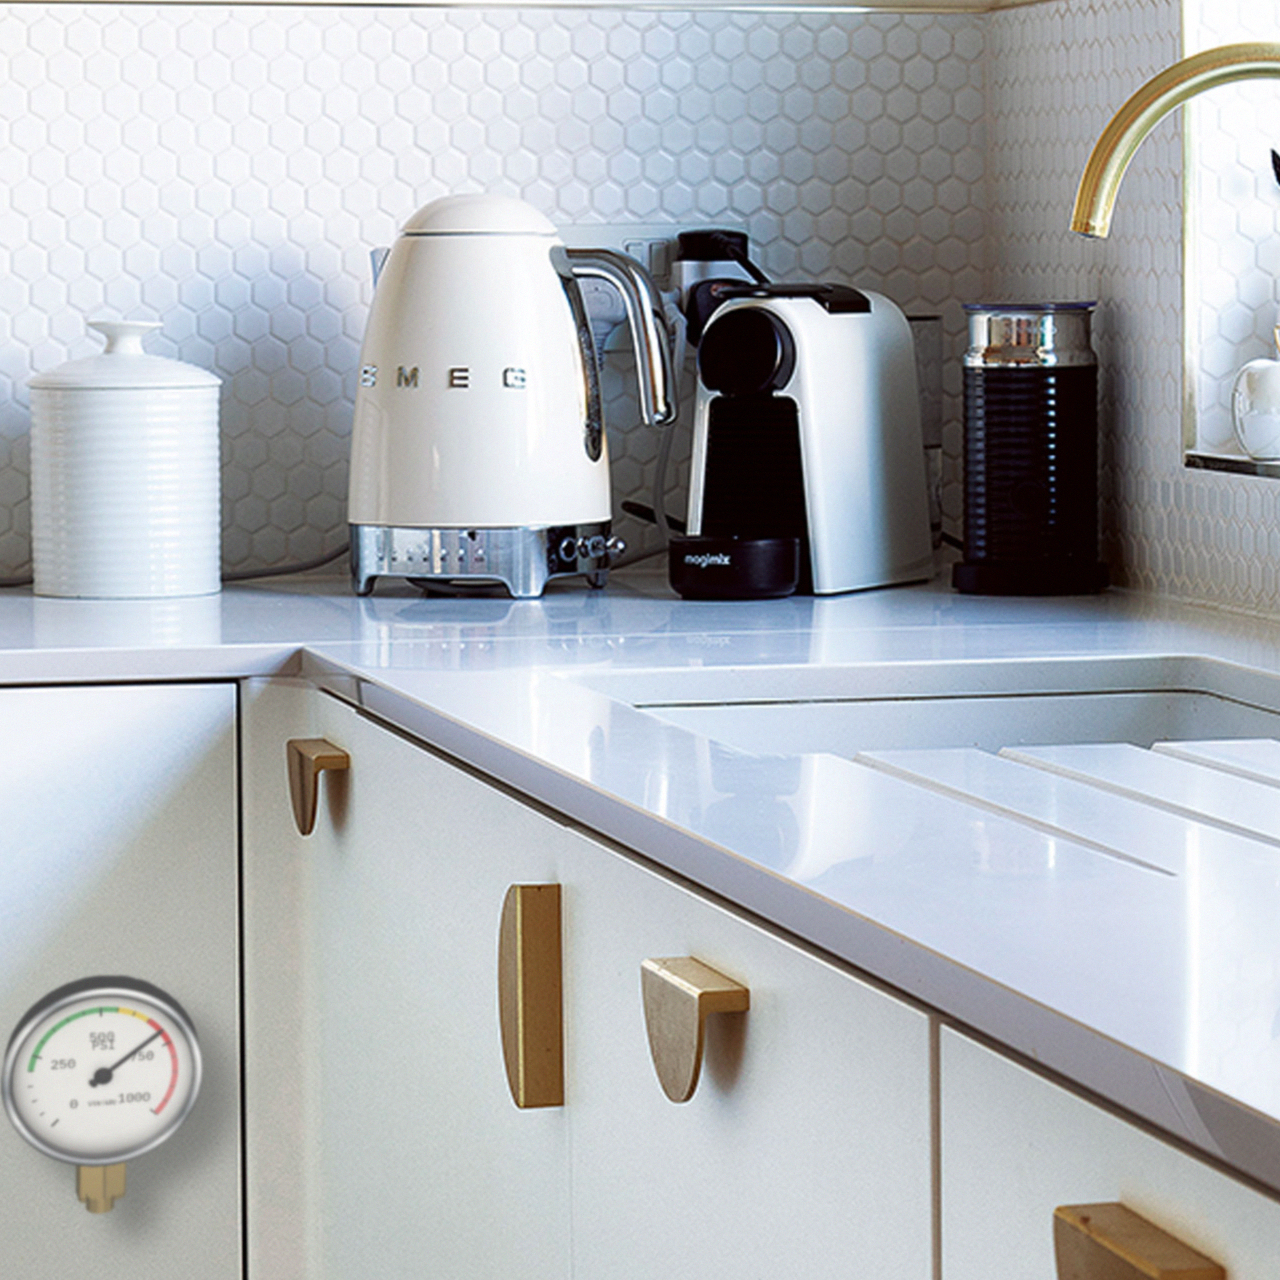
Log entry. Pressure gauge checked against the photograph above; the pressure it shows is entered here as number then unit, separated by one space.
700 psi
